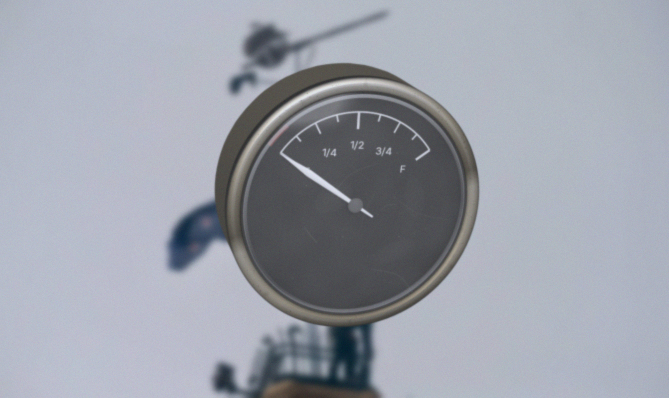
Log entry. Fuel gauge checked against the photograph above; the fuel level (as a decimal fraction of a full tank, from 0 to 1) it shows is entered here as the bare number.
0
